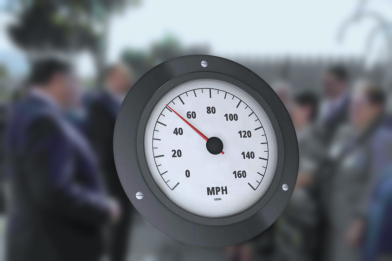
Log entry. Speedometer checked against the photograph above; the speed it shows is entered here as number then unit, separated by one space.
50 mph
